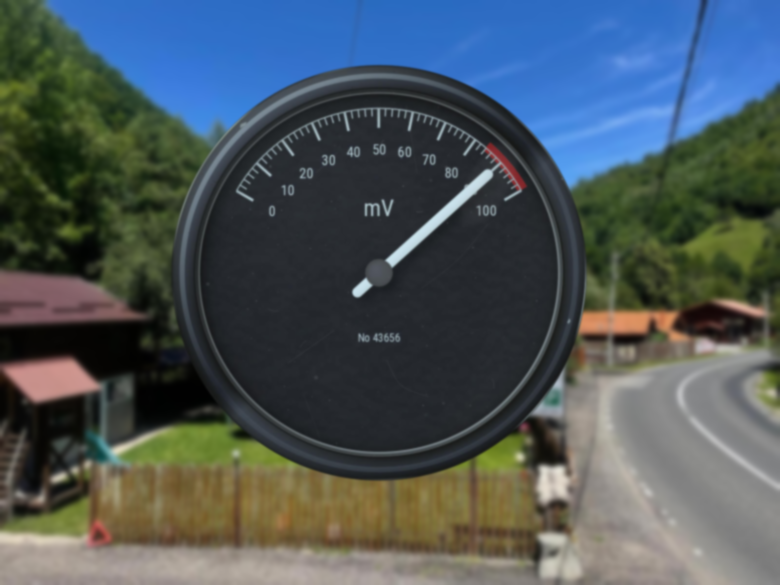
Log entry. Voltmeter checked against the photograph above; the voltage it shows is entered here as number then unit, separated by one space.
90 mV
